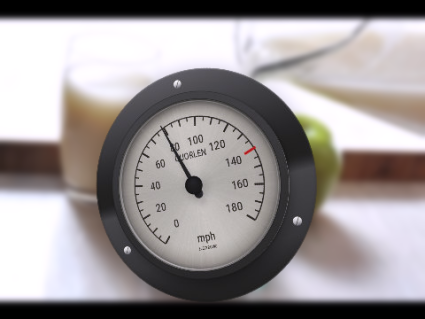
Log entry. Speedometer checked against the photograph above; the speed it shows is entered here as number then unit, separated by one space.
80 mph
